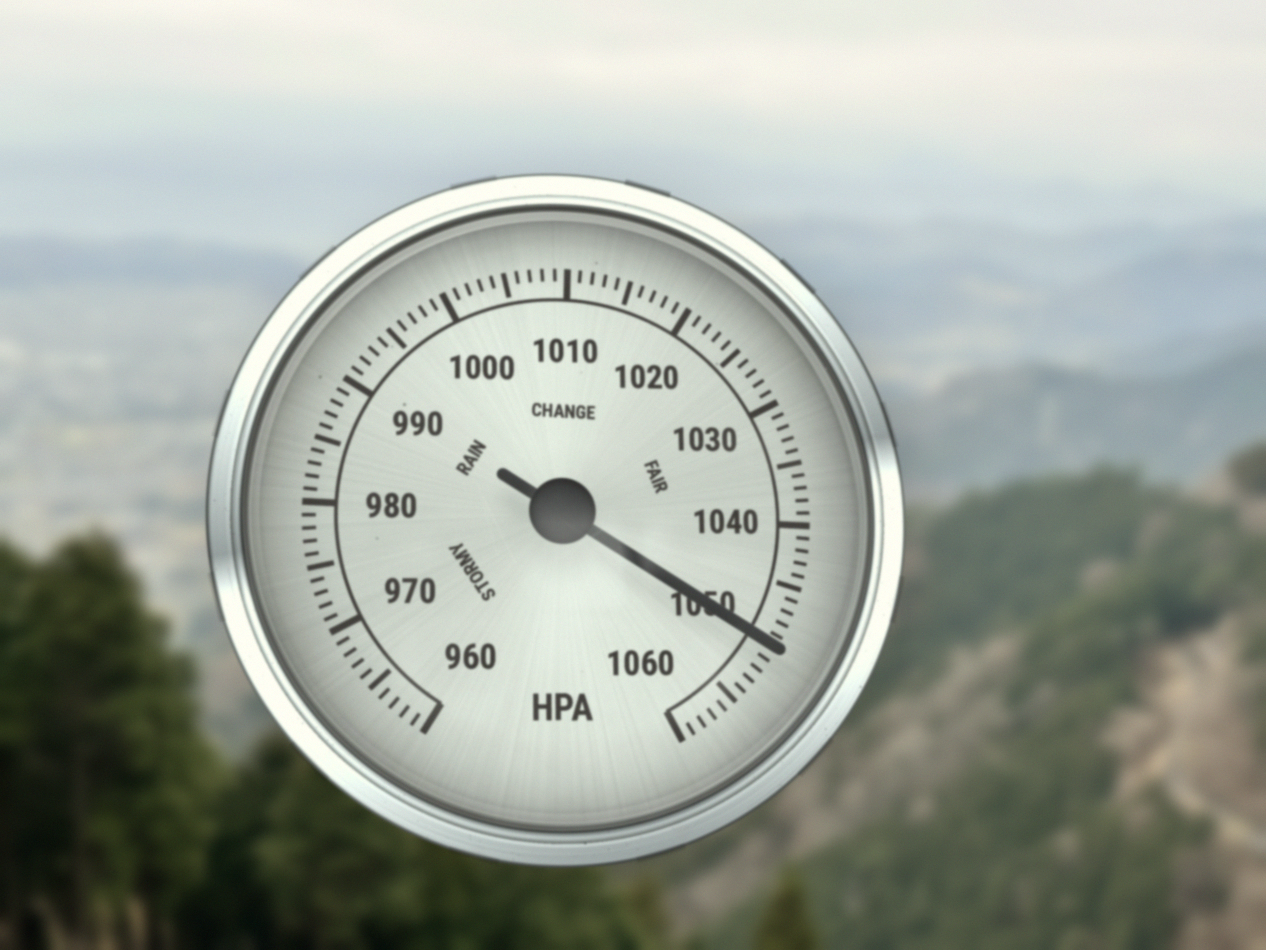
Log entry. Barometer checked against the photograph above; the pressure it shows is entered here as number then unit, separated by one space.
1050 hPa
